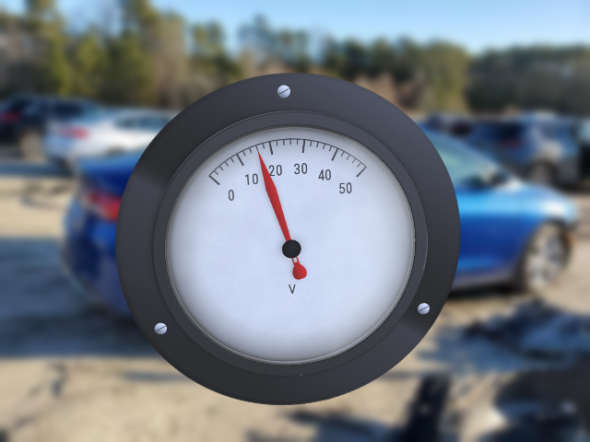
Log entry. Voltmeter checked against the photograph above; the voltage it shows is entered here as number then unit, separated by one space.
16 V
